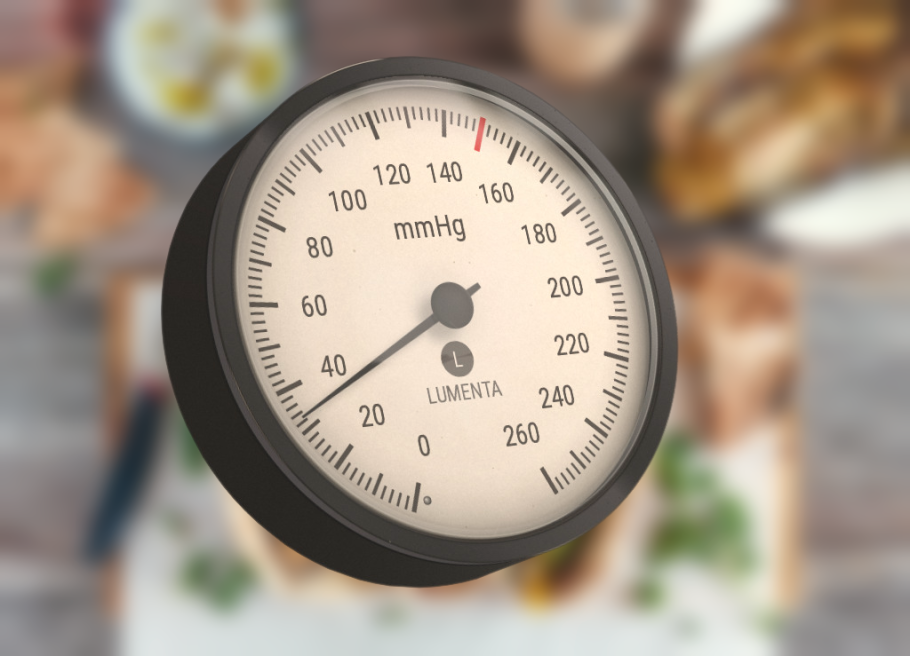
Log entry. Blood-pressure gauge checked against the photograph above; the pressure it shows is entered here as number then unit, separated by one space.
33 mmHg
